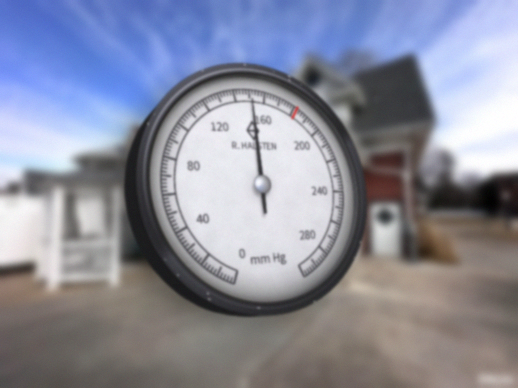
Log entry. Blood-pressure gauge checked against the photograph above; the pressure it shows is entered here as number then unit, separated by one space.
150 mmHg
